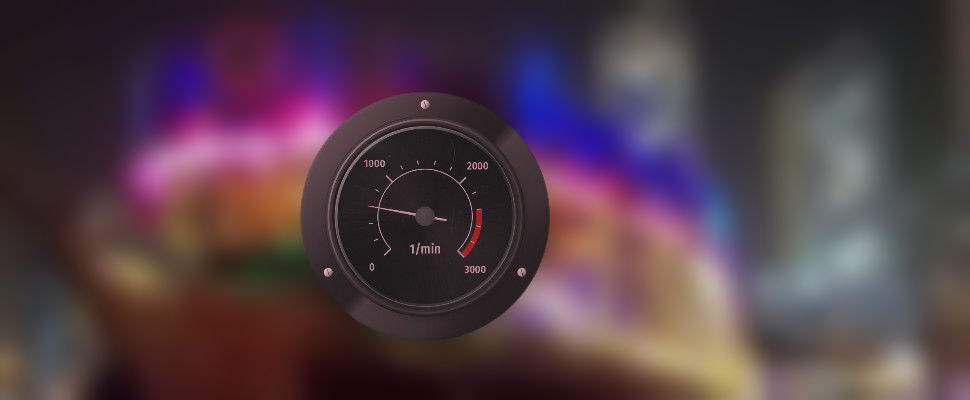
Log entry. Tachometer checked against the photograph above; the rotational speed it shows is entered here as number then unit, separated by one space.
600 rpm
